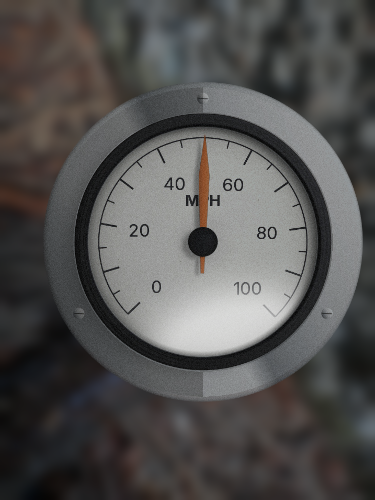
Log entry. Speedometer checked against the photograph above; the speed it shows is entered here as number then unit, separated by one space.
50 mph
